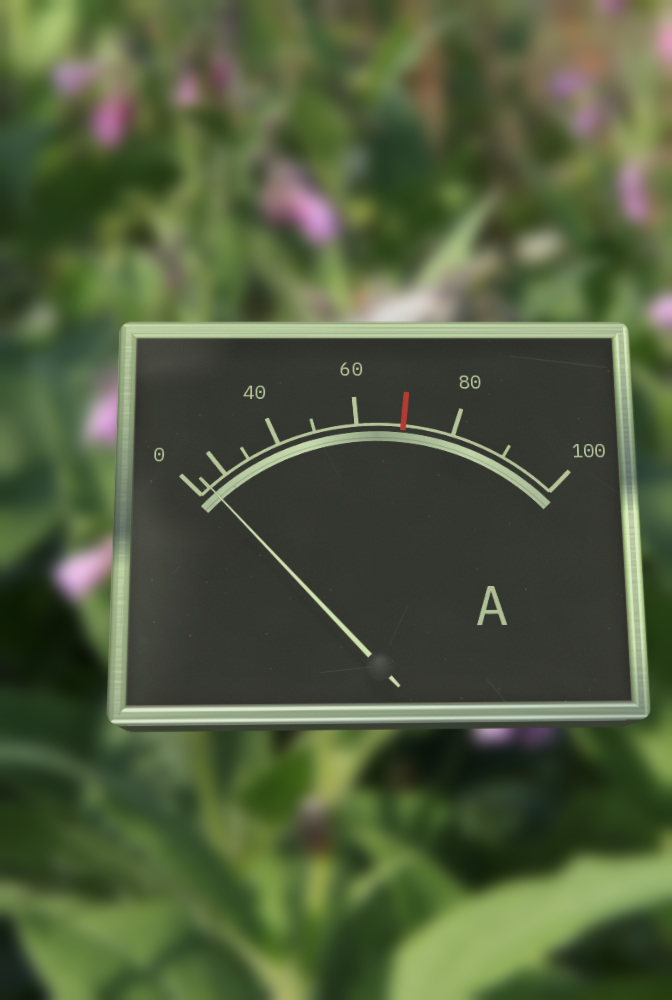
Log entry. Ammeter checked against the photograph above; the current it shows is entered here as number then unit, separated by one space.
10 A
